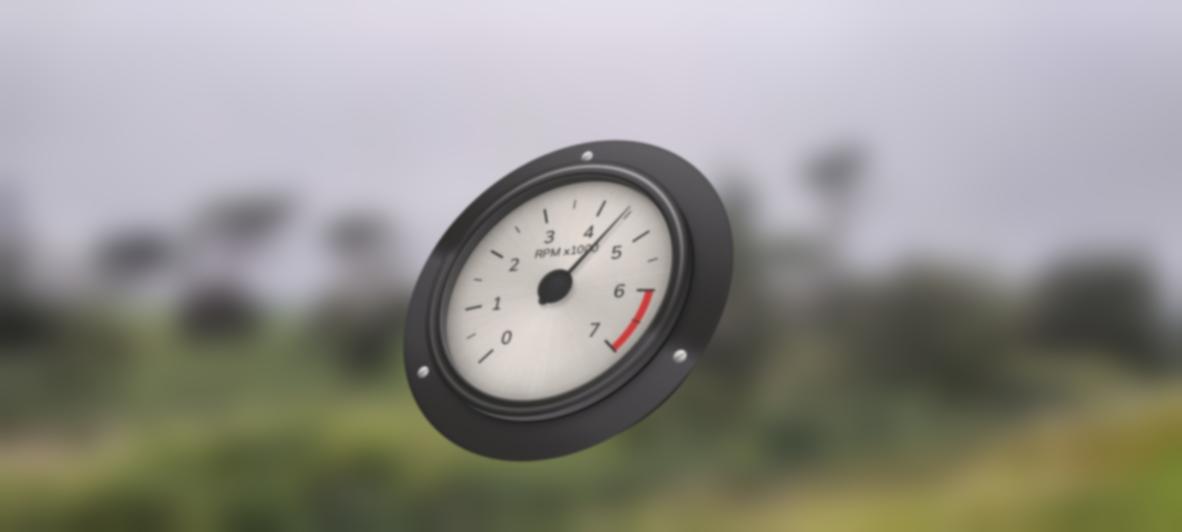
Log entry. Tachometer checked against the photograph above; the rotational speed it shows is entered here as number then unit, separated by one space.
4500 rpm
